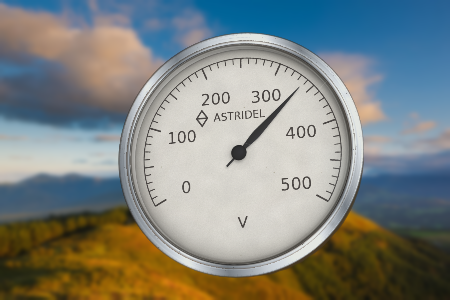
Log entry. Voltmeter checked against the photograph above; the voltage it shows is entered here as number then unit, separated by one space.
340 V
